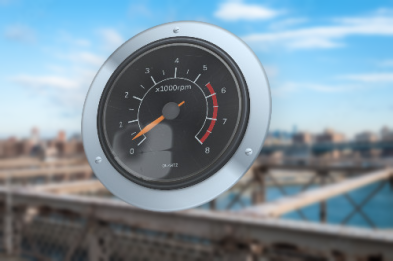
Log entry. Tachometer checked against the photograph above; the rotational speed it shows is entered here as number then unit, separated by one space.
250 rpm
